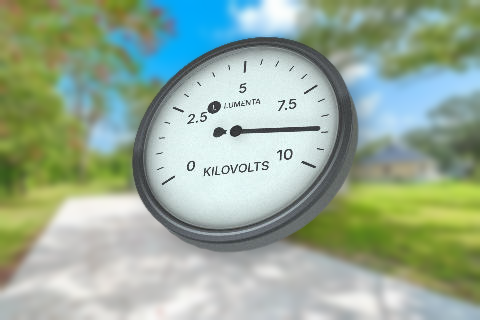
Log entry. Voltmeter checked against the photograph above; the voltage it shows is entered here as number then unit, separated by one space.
9 kV
